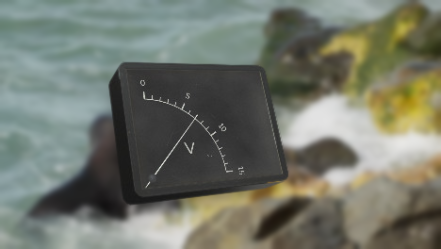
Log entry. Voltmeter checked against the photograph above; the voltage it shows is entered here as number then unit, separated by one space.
7 V
